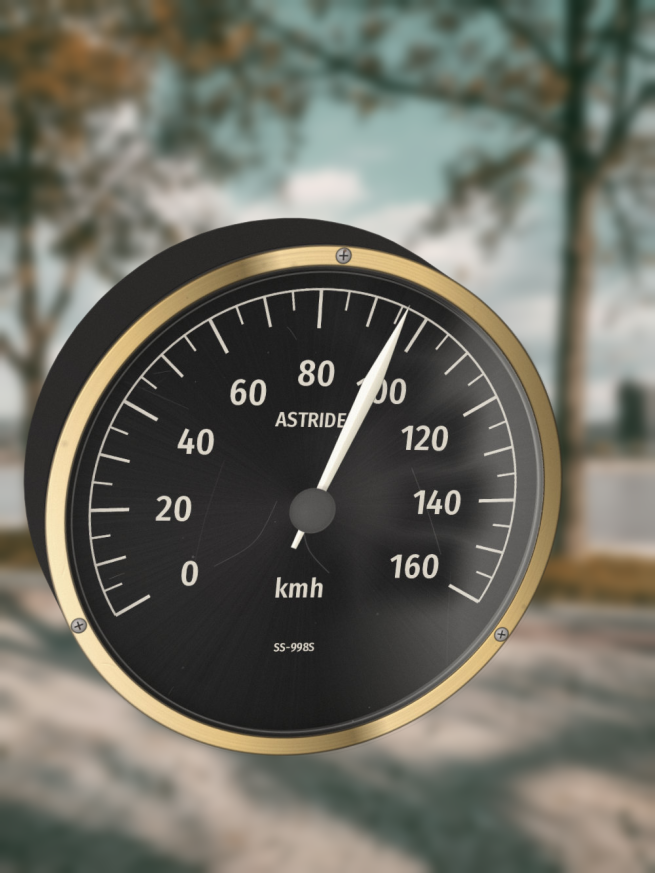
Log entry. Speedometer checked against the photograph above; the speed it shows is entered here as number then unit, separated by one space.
95 km/h
